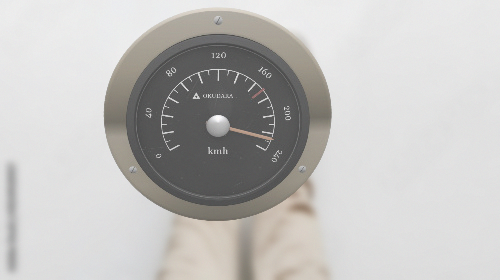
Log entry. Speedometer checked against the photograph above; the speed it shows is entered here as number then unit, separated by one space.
225 km/h
